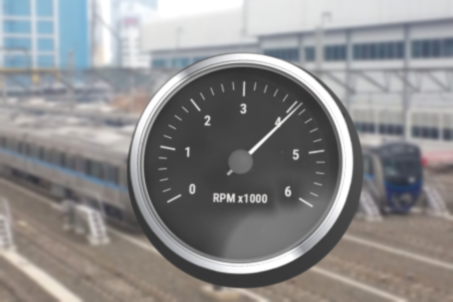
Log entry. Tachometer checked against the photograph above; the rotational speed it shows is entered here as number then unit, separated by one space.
4100 rpm
